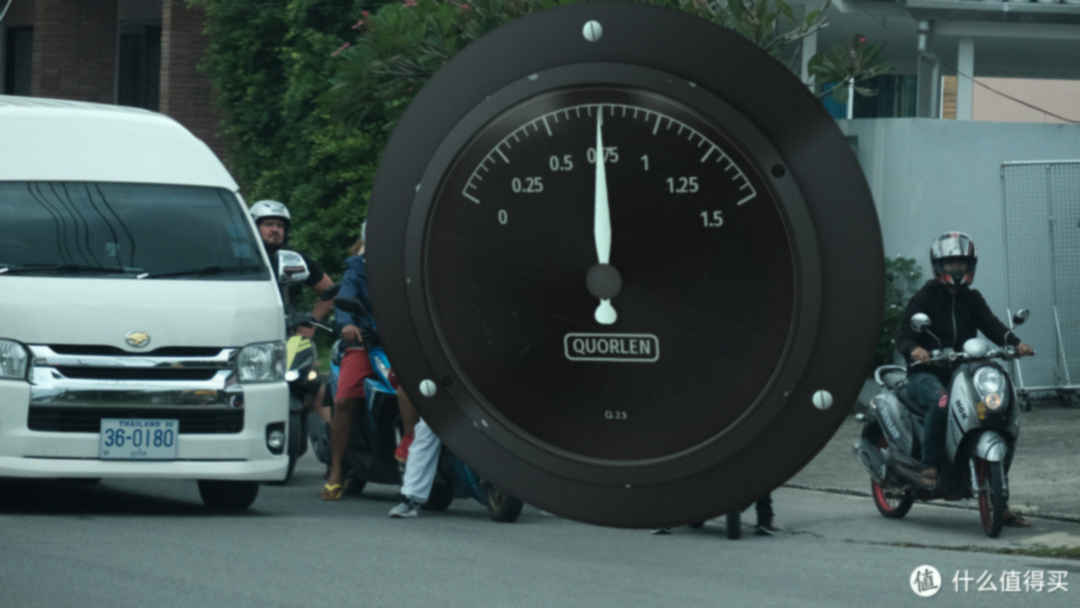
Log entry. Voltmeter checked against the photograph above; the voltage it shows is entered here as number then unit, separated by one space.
0.75 V
